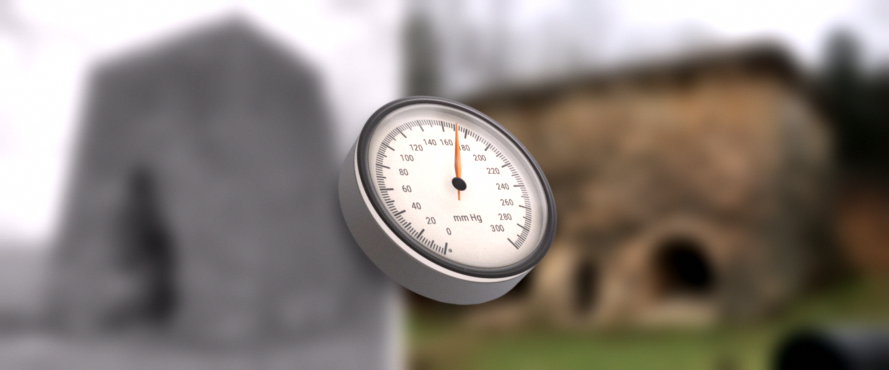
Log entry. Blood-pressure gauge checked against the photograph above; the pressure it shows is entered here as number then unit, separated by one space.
170 mmHg
